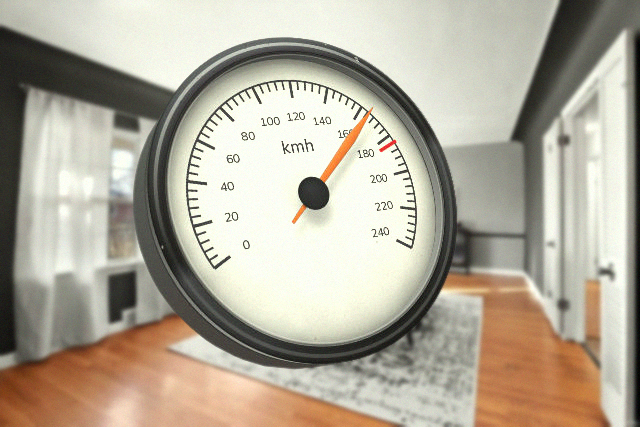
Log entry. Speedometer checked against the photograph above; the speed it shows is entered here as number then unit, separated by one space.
164 km/h
